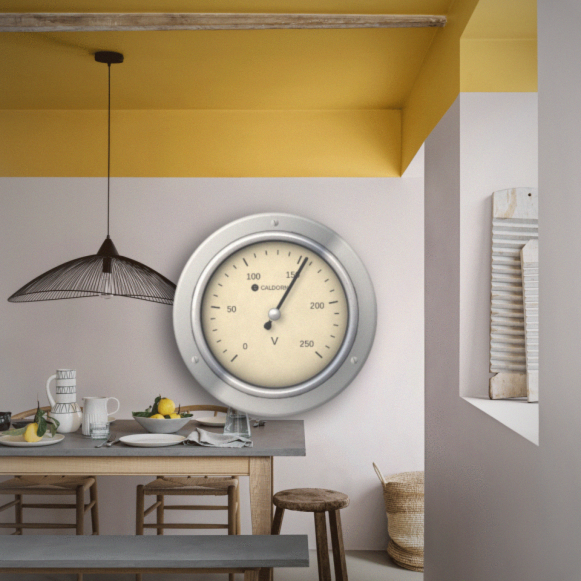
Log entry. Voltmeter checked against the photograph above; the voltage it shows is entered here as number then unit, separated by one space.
155 V
